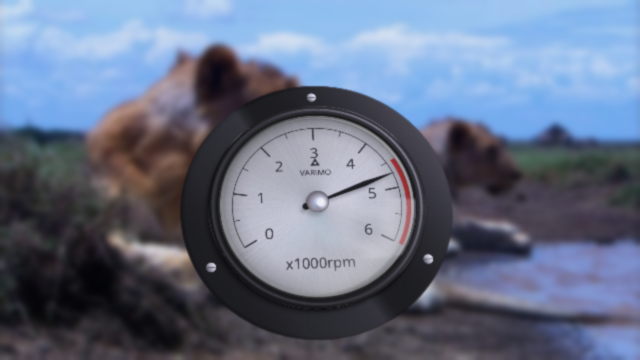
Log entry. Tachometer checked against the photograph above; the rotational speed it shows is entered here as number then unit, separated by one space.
4750 rpm
